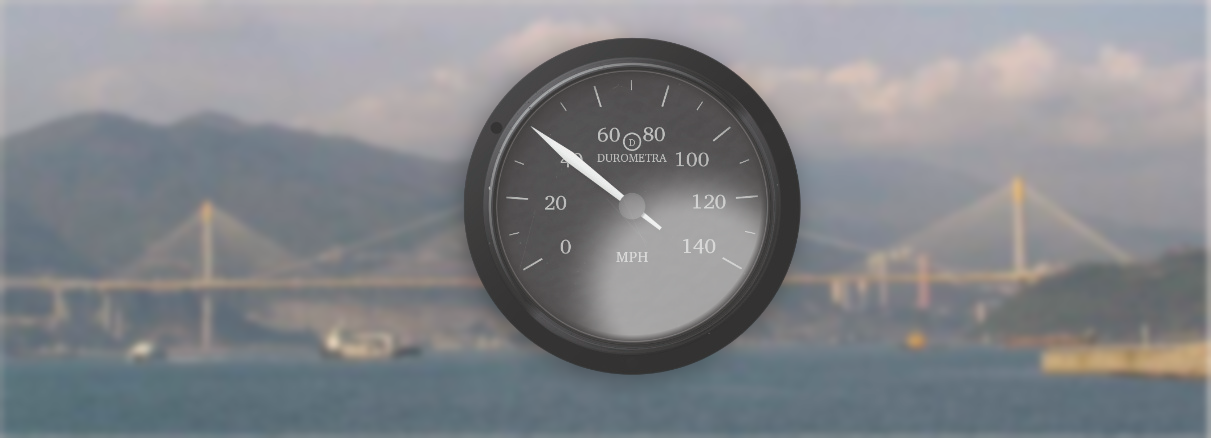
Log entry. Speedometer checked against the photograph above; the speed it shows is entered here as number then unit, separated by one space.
40 mph
